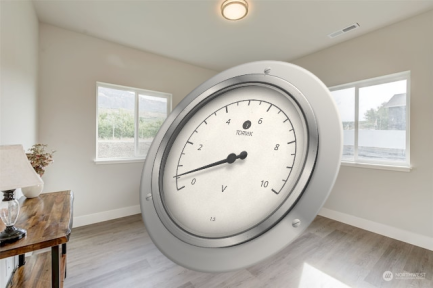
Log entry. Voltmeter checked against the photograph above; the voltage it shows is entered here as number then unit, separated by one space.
0.5 V
